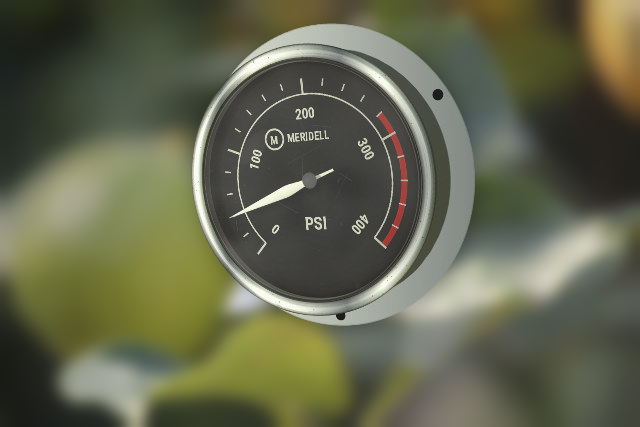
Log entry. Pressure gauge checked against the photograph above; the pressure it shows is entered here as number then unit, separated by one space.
40 psi
